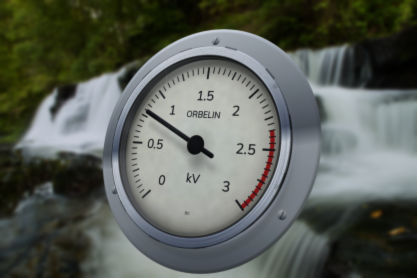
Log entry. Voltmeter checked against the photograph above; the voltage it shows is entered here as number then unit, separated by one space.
0.8 kV
